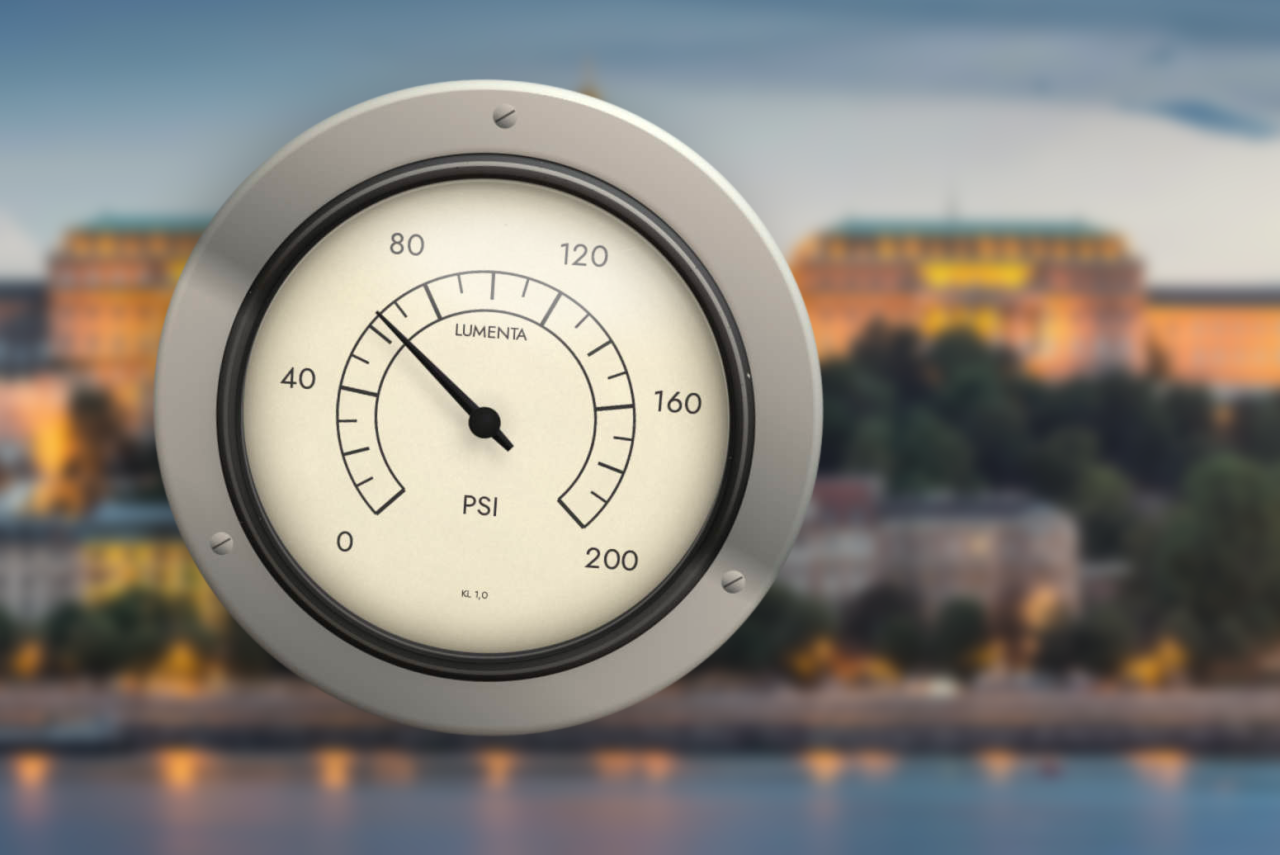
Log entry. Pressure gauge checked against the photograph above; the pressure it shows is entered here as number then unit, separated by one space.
65 psi
